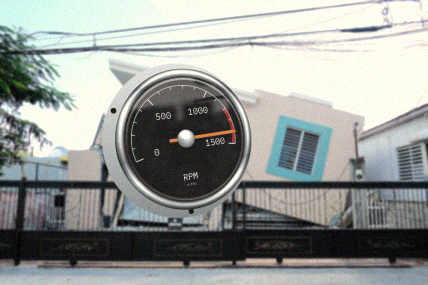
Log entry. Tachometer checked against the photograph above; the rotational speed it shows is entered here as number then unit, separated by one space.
1400 rpm
